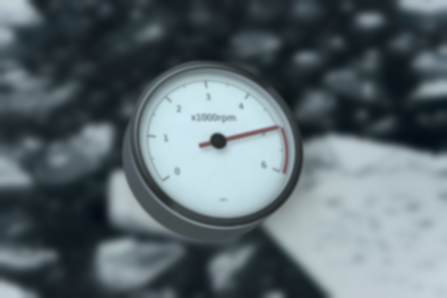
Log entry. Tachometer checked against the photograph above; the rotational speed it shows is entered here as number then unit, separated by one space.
5000 rpm
